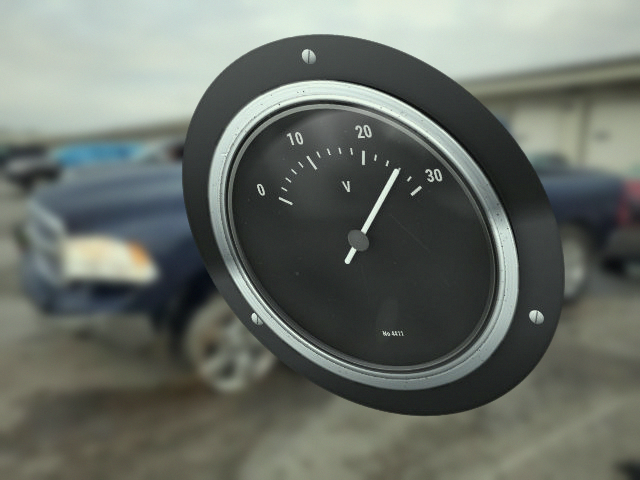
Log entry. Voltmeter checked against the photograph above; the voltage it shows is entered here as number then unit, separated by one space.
26 V
